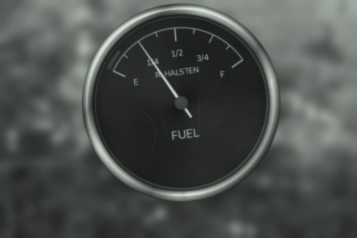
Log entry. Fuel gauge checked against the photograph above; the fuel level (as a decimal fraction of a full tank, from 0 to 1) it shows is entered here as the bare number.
0.25
